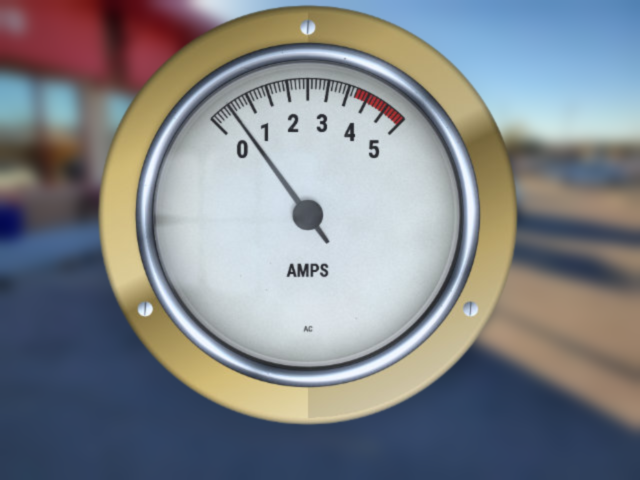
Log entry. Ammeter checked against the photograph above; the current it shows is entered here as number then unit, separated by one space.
0.5 A
